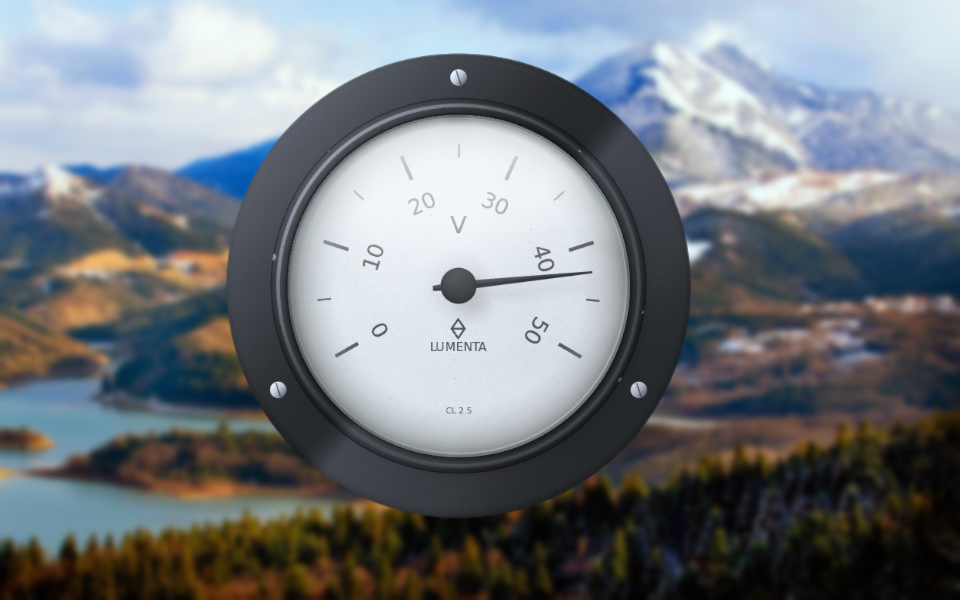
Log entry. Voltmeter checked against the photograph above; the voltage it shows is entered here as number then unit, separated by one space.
42.5 V
